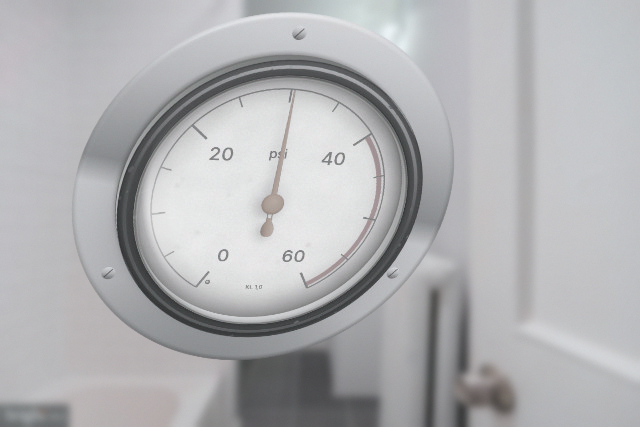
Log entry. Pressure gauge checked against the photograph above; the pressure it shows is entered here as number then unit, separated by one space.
30 psi
